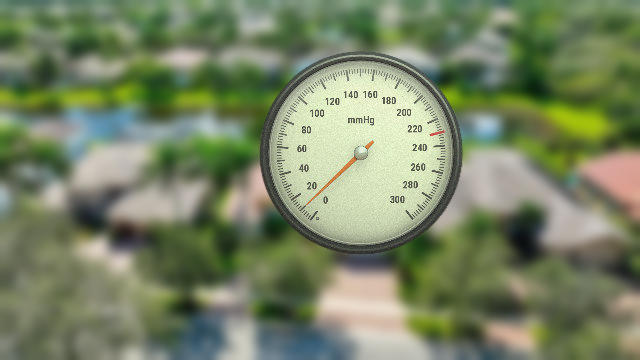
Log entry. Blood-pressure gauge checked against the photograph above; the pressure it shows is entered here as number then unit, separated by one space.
10 mmHg
